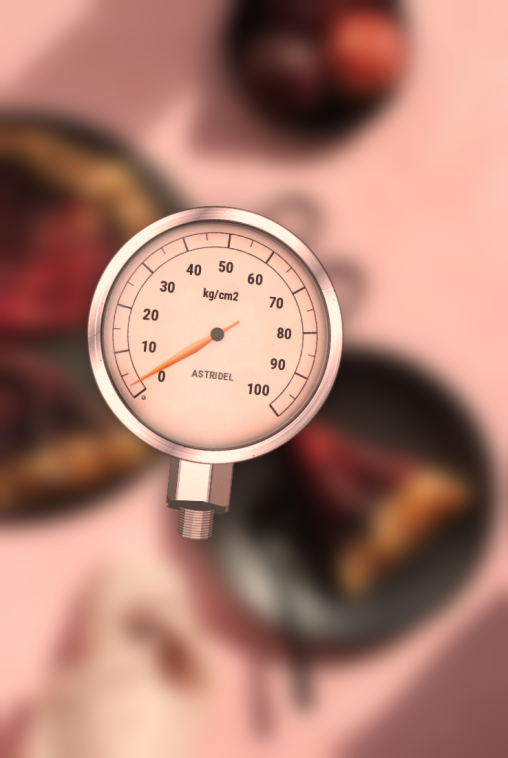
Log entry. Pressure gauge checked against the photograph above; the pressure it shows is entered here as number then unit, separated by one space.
2.5 kg/cm²
